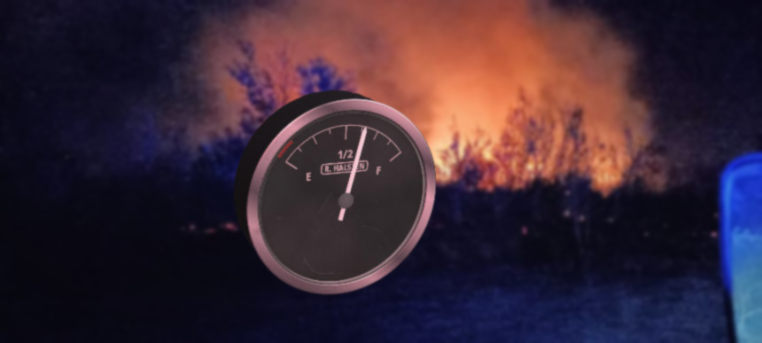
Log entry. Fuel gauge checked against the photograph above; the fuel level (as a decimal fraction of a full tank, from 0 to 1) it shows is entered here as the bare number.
0.625
